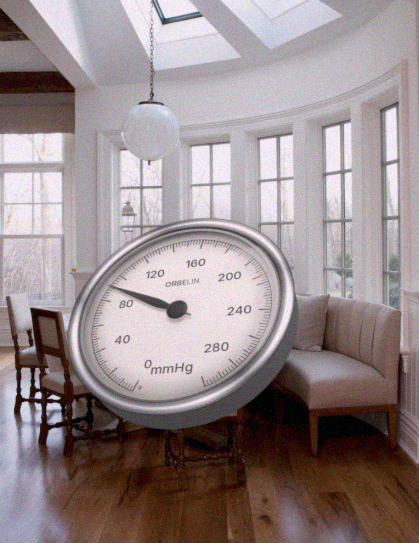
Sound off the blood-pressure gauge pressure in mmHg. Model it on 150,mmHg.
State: 90,mmHg
